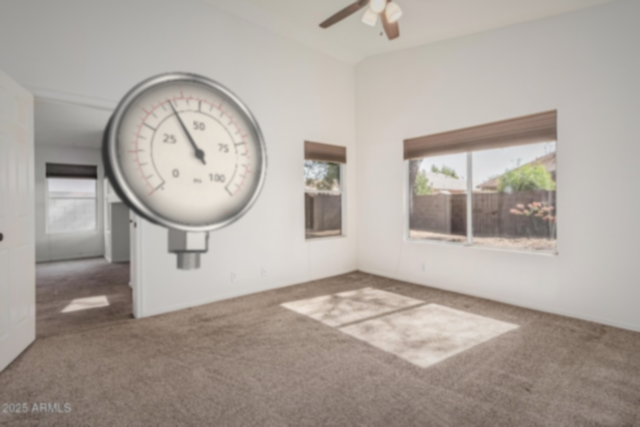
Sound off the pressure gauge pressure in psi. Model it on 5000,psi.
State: 37.5,psi
